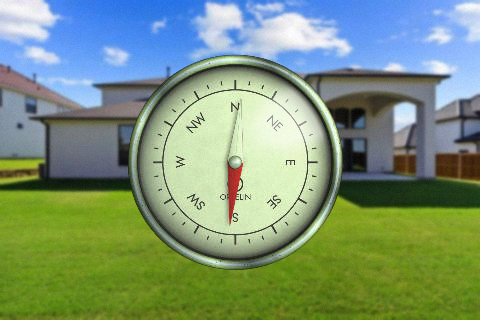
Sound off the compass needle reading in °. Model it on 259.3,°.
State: 185,°
